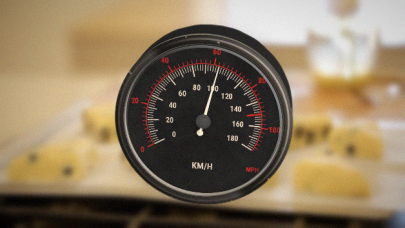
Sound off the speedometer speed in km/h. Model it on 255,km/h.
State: 100,km/h
